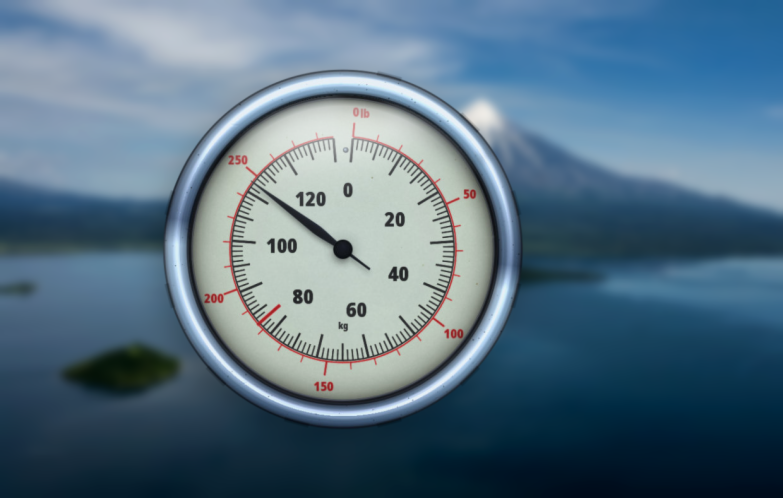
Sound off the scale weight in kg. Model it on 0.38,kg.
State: 112,kg
